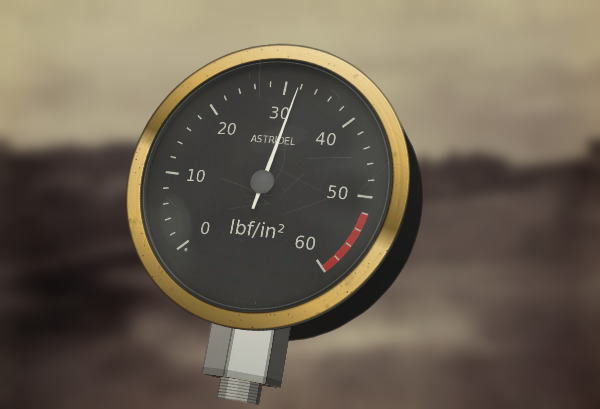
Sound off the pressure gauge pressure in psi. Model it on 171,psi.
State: 32,psi
